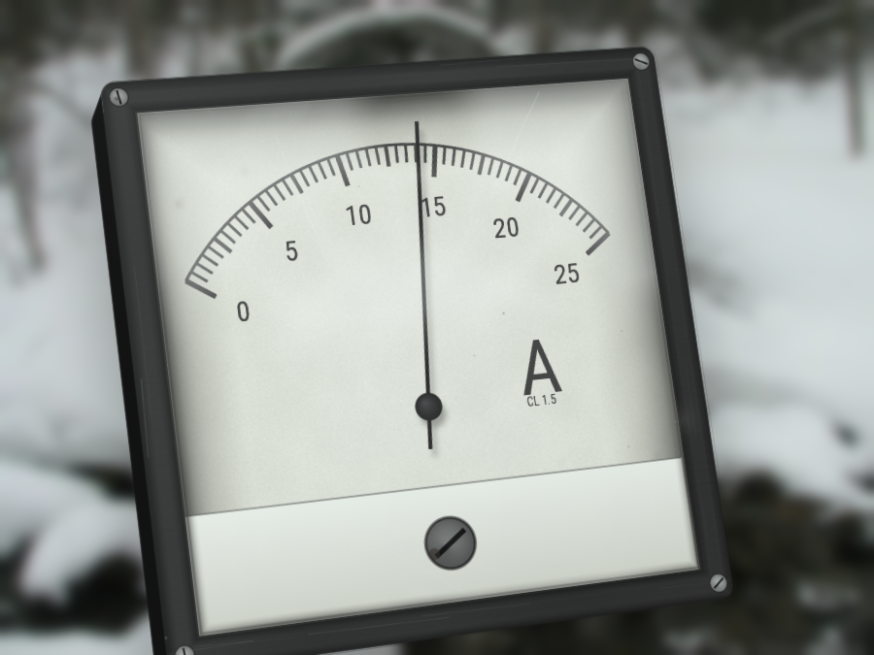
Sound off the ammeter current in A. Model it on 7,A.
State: 14,A
